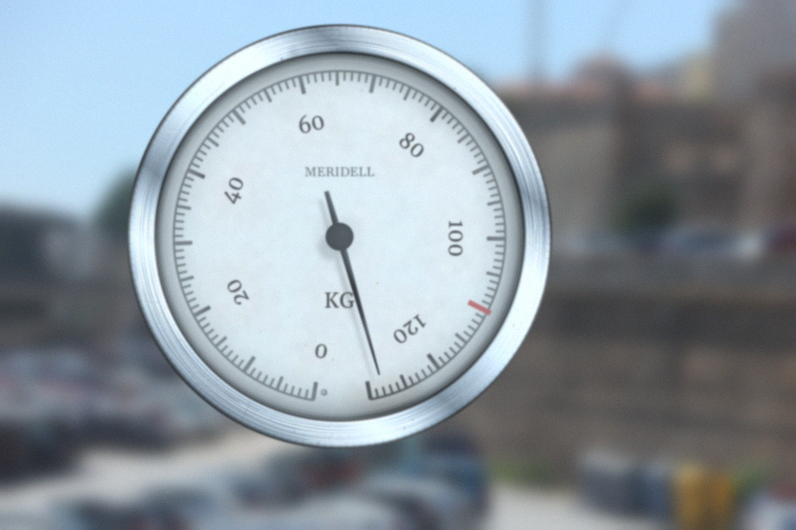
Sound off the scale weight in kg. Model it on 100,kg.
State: 128,kg
